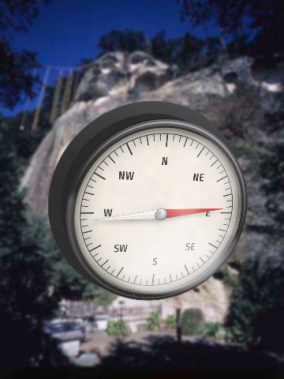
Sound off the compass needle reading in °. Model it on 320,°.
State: 85,°
